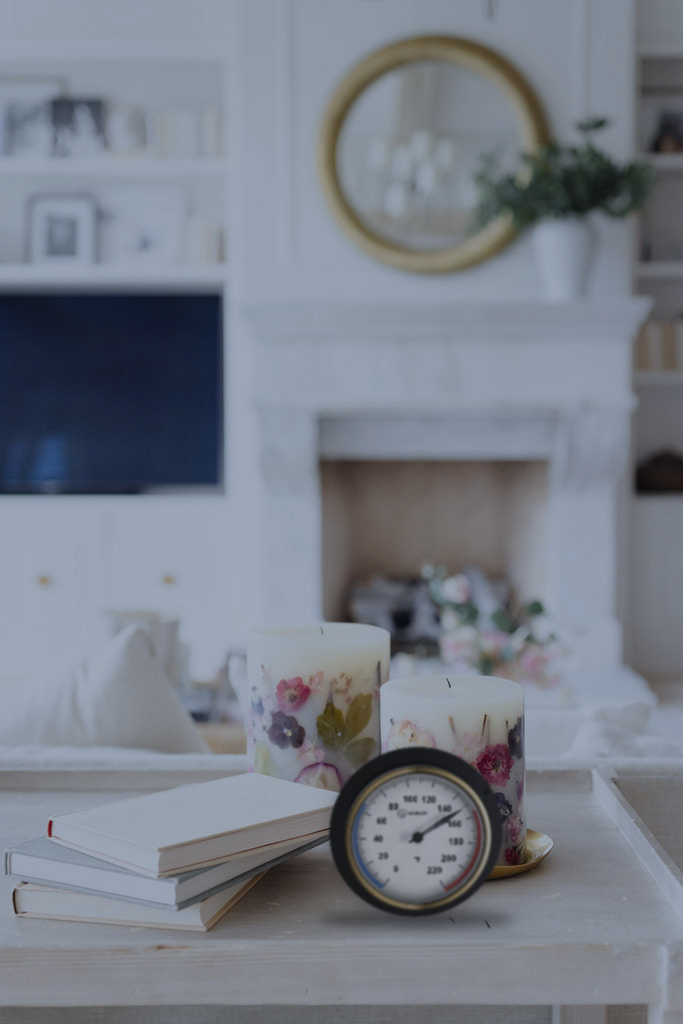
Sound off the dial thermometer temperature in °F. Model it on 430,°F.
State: 150,°F
